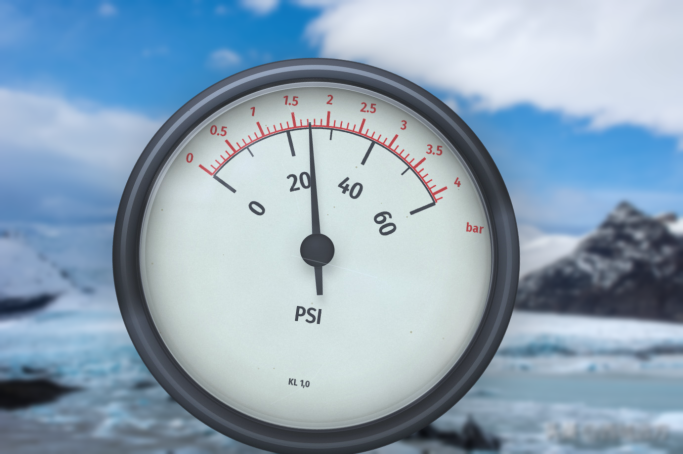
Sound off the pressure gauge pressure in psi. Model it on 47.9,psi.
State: 25,psi
